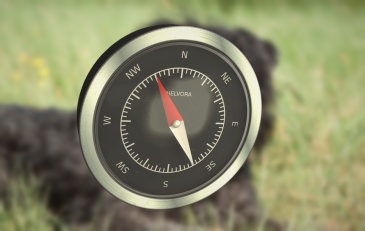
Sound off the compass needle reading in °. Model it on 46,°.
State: 330,°
